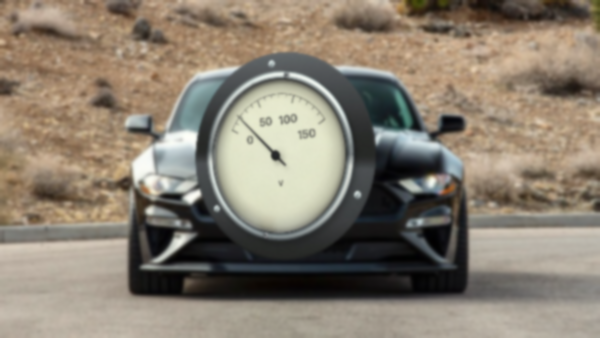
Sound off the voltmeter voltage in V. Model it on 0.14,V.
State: 20,V
